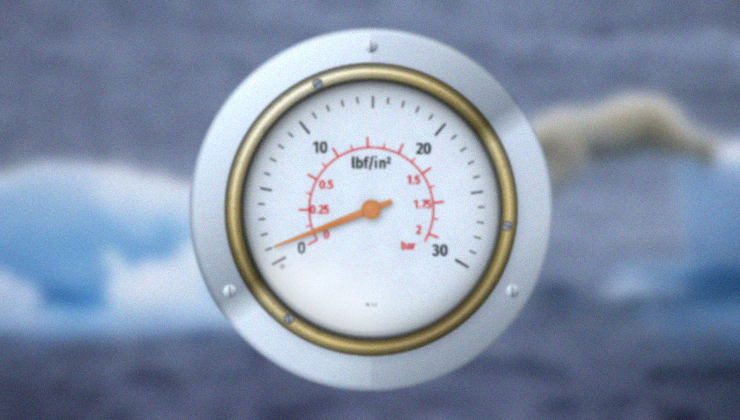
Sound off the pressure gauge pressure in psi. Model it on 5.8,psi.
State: 1,psi
